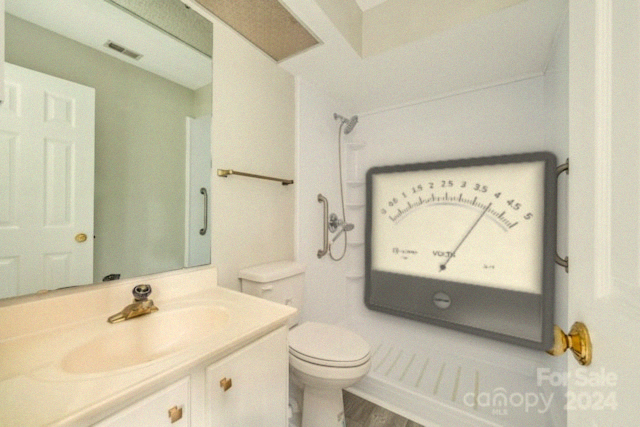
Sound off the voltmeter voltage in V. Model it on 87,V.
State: 4,V
